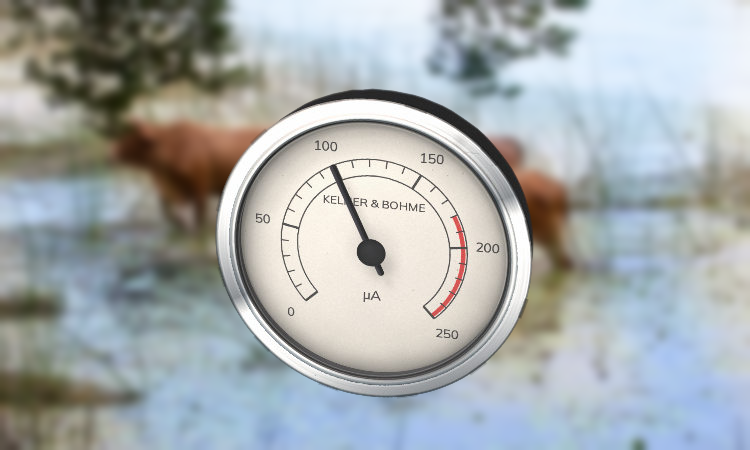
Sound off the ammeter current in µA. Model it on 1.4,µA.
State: 100,µA
